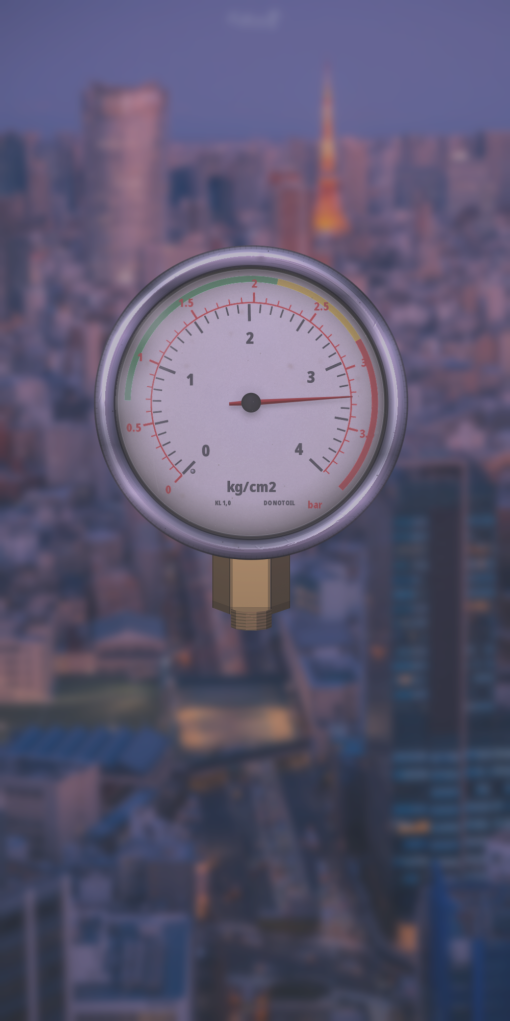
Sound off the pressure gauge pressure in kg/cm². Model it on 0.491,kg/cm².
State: 3.3,kg/cm²
